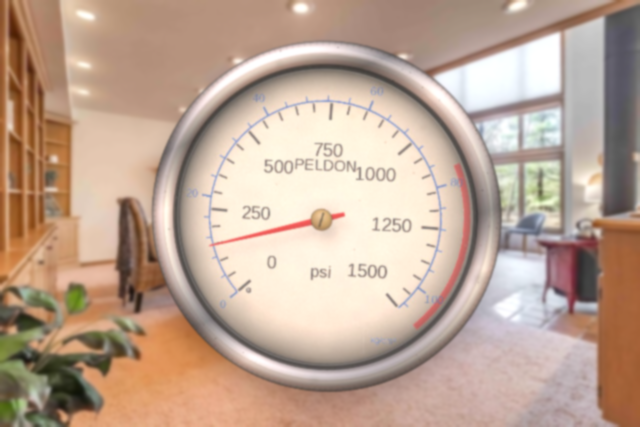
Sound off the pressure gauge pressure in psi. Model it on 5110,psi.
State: 150,psi
